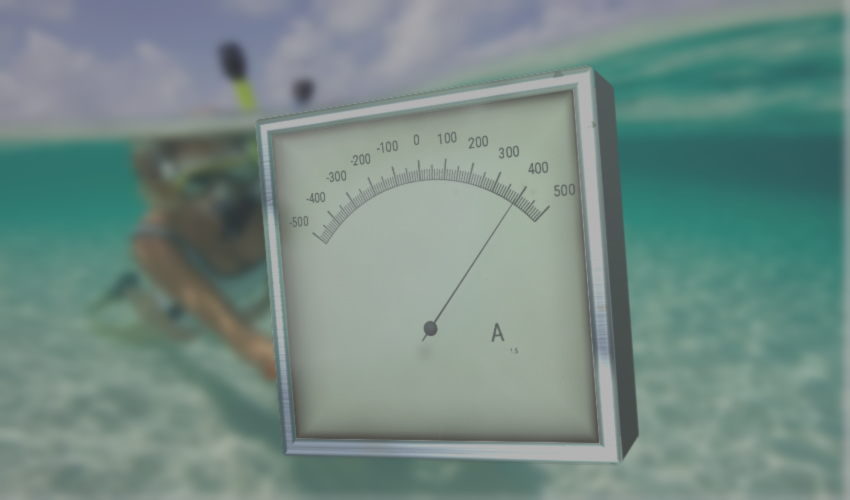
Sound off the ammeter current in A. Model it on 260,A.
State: 400,A
